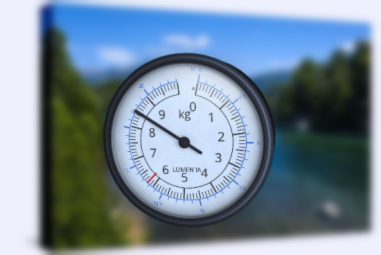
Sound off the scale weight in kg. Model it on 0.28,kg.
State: 8.5,kg
